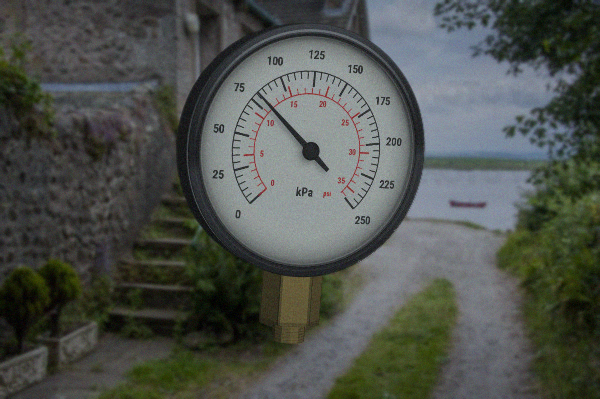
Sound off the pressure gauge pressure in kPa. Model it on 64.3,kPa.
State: 80,kPa
